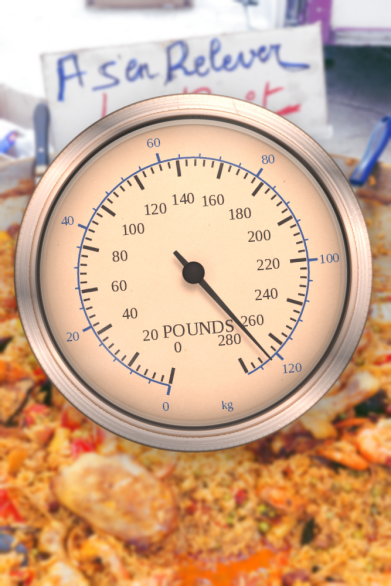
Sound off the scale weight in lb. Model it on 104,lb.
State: 268,lb
